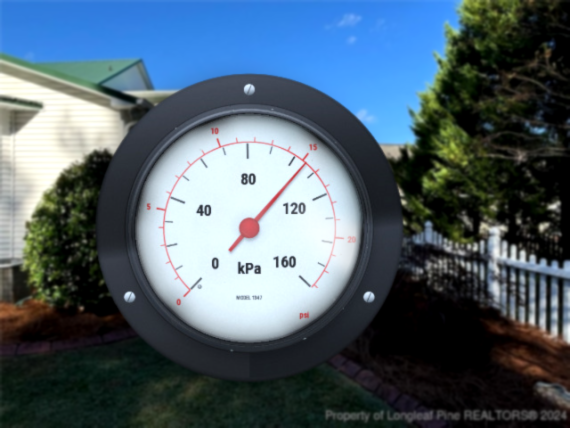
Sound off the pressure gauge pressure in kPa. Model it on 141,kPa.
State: 105,kPa
